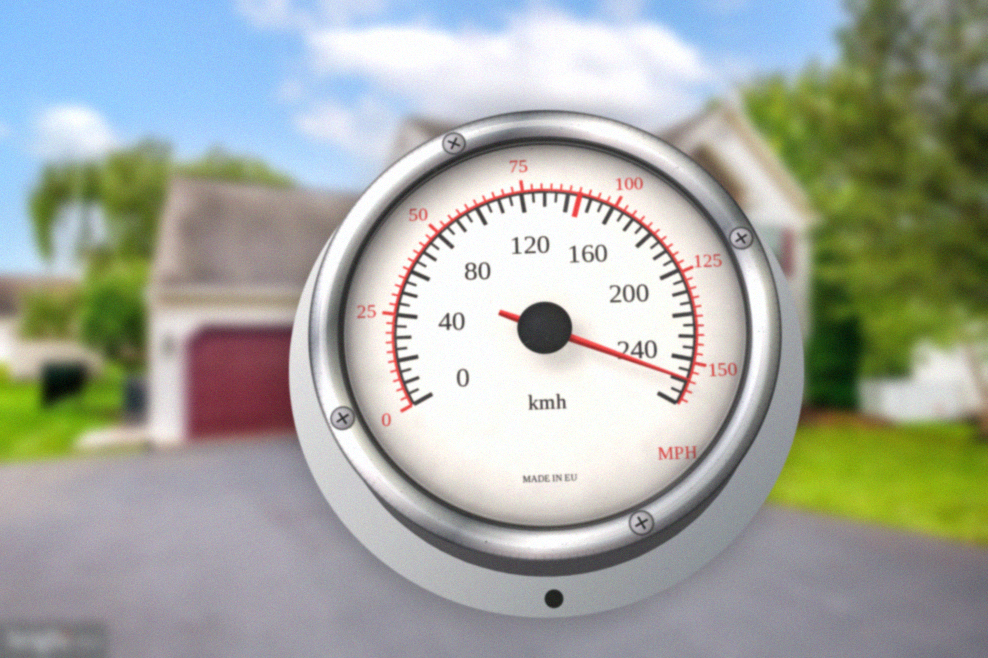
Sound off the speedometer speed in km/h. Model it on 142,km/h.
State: 250,km/h
